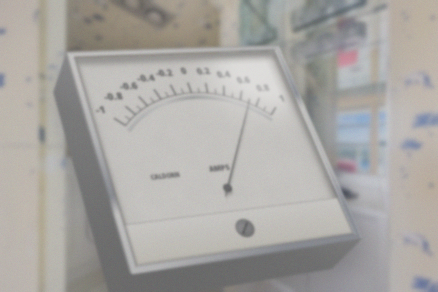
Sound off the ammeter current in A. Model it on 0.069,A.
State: 0.7,A
